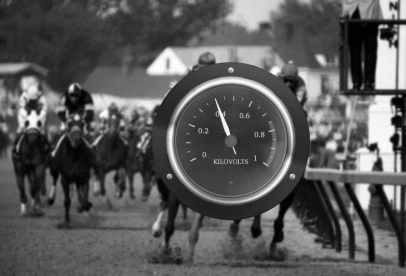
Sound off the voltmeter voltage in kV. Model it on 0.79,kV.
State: 0.4,kV
